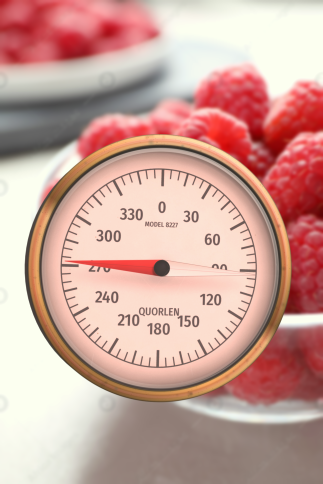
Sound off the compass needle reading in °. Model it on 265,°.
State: 272.5,°
